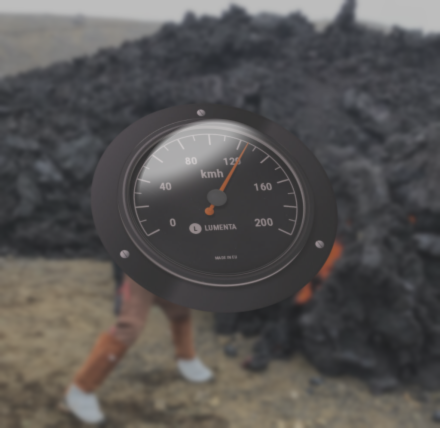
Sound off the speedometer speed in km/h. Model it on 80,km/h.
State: 125,km/h
